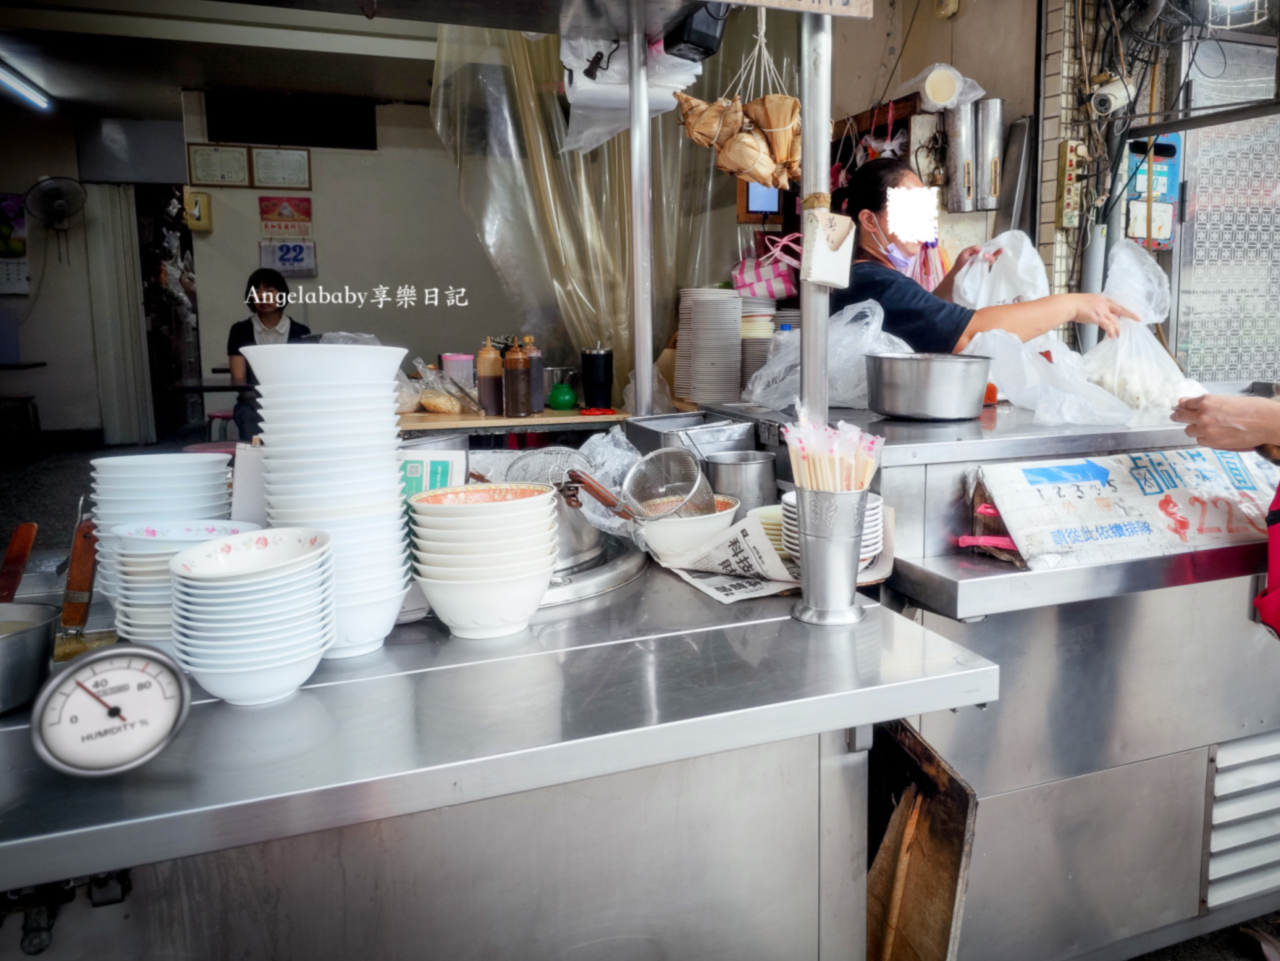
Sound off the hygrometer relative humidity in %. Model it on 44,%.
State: 30,%
